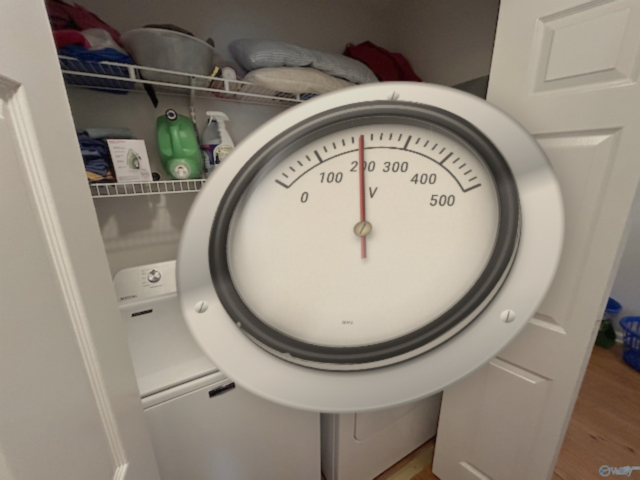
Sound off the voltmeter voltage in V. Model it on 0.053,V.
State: 200,V
